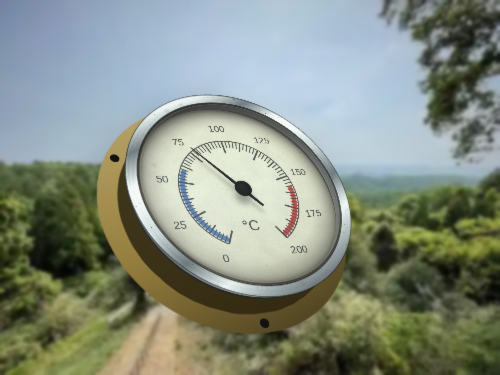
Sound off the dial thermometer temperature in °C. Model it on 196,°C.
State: 75,°C
